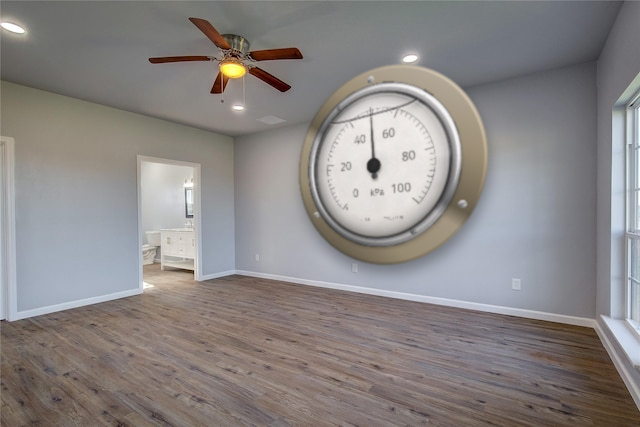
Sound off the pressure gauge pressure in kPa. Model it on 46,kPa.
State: 50,kPa
